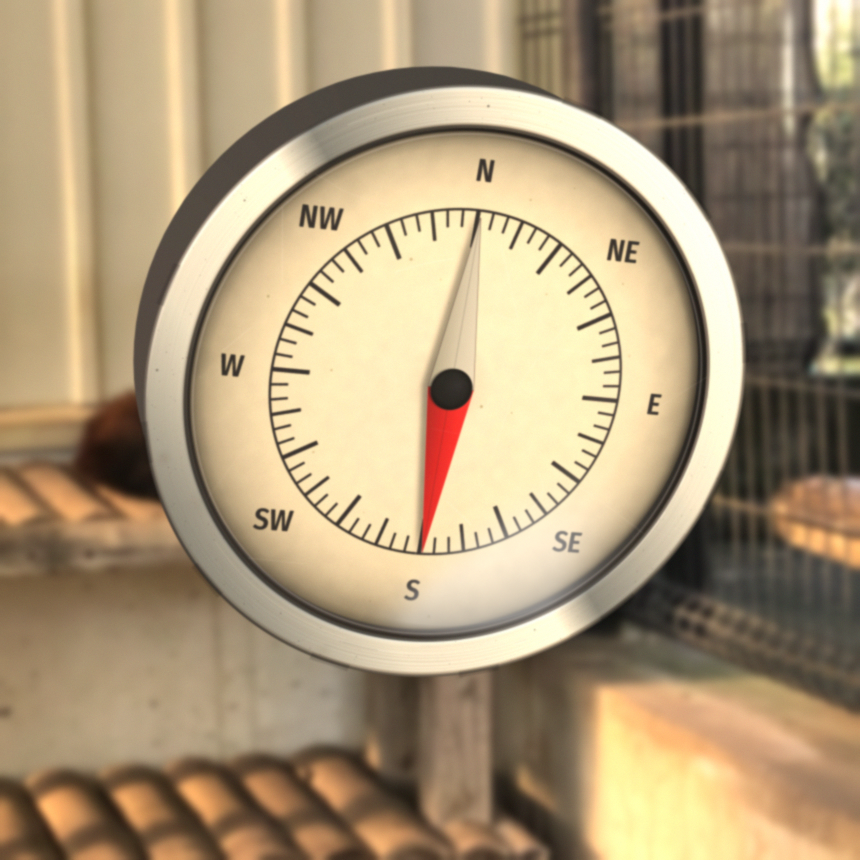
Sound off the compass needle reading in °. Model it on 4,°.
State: 180,°
